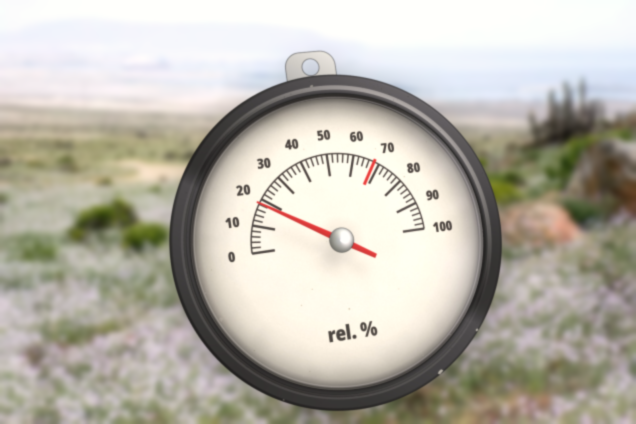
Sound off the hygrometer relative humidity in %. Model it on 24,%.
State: 18,%
